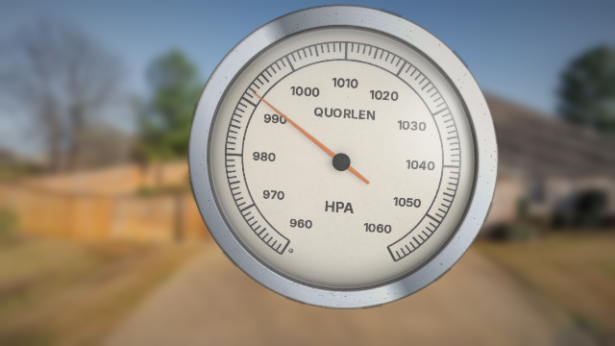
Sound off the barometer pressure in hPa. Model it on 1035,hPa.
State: 992,hPa
